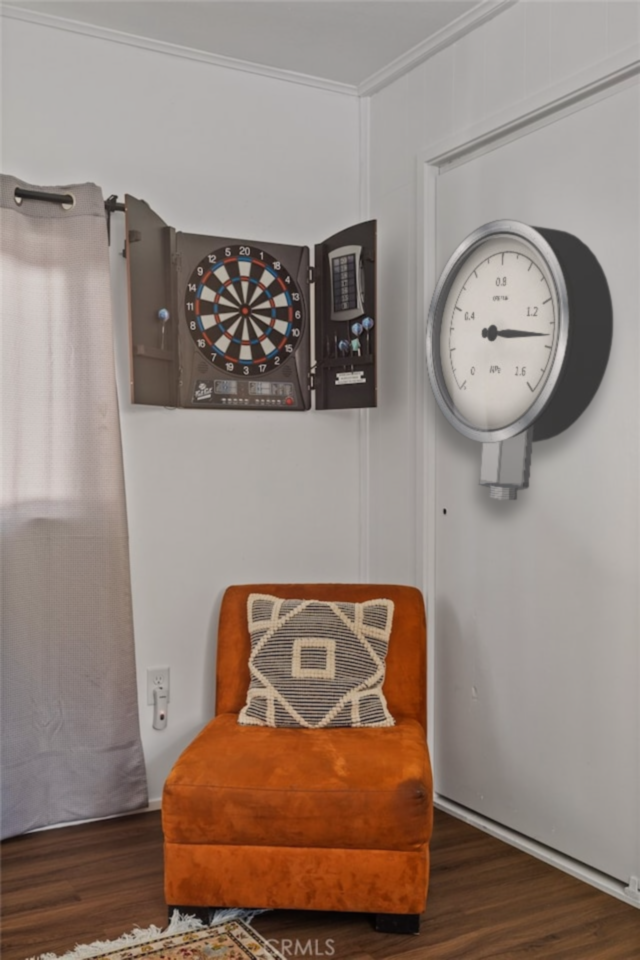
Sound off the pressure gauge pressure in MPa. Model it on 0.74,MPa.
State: 1.35,MPa
